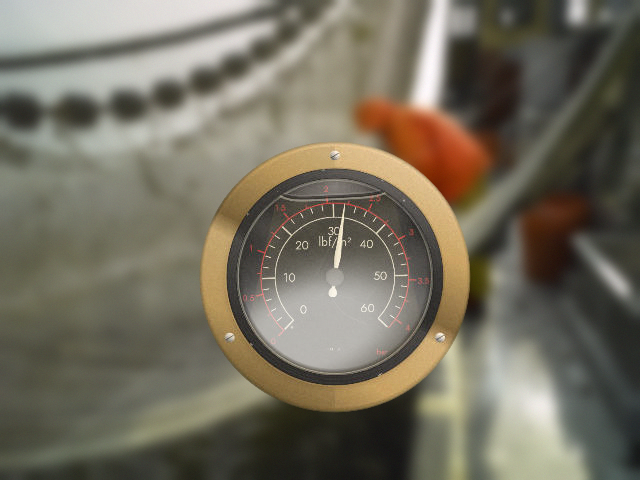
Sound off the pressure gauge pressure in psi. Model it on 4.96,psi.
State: 32,psi
